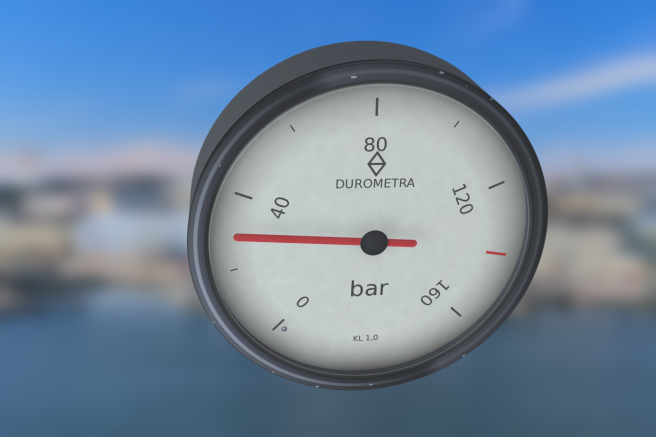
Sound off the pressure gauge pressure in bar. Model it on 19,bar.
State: 30,bar
